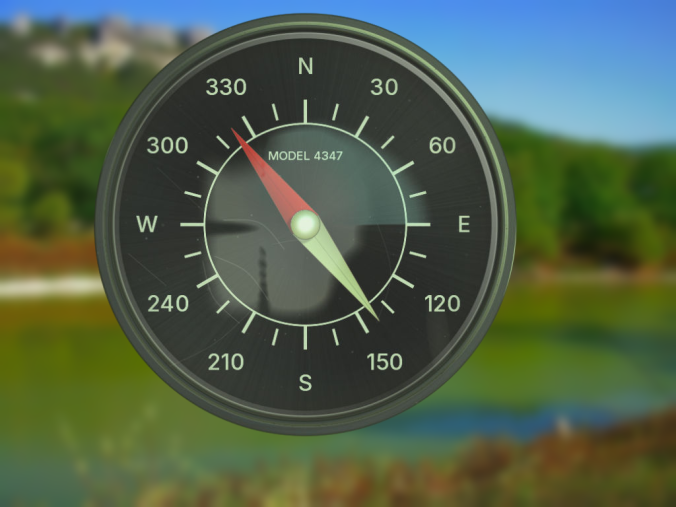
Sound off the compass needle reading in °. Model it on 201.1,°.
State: 322.5,°
